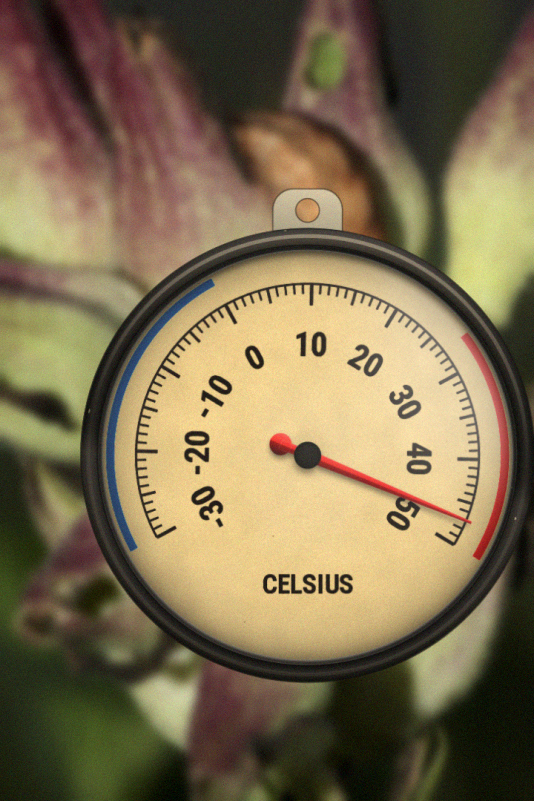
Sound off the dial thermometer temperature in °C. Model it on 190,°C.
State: 47,°C
